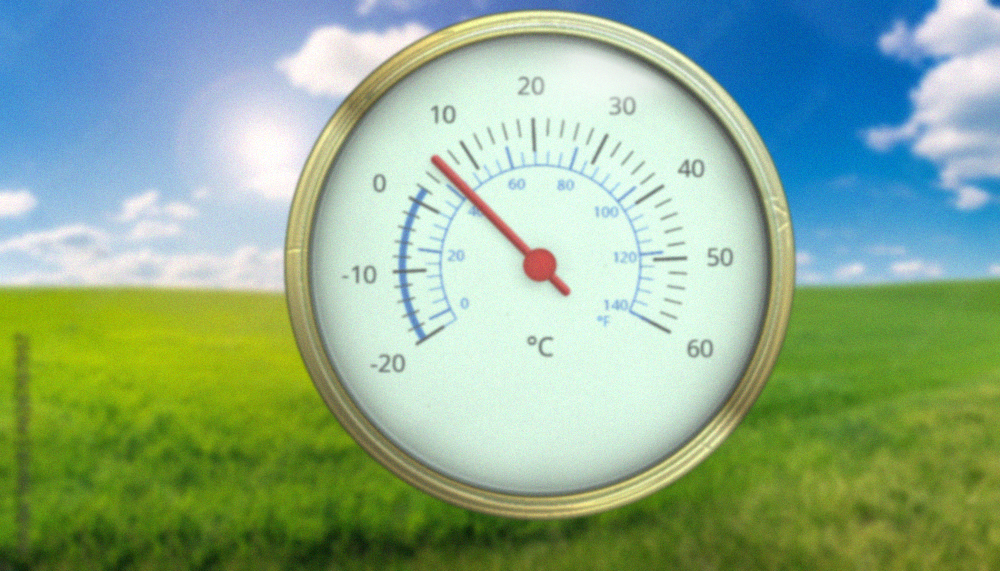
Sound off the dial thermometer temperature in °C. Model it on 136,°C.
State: 6,°C
